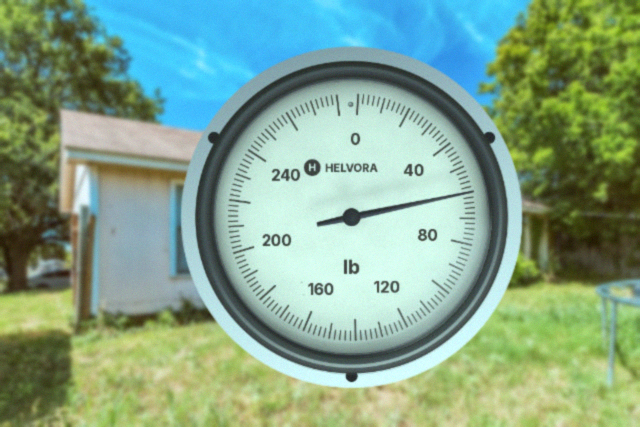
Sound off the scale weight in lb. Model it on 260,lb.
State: 60,lb
